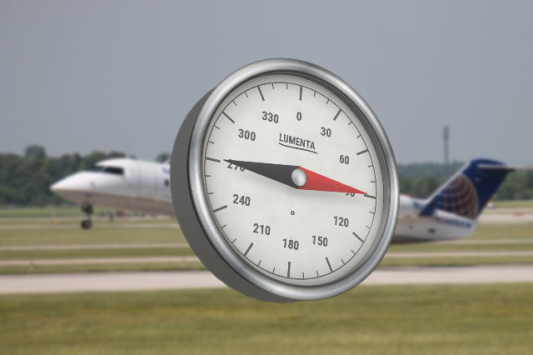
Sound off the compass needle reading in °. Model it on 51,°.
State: 90,°
